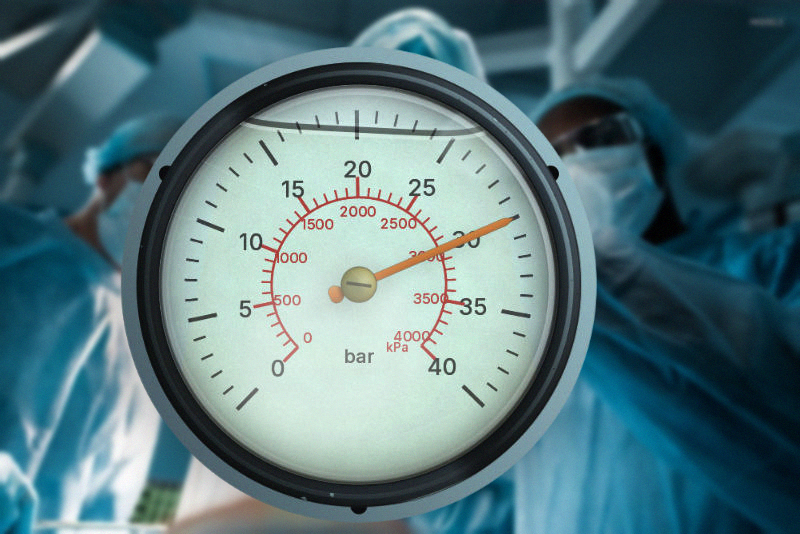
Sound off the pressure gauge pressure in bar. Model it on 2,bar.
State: 30,bar
